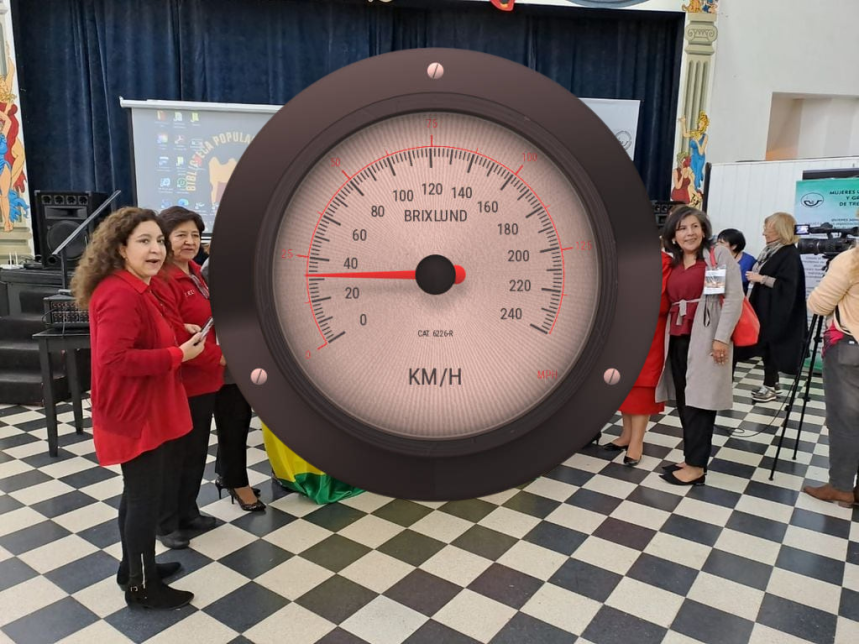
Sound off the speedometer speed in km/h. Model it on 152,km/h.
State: 32,km/h
